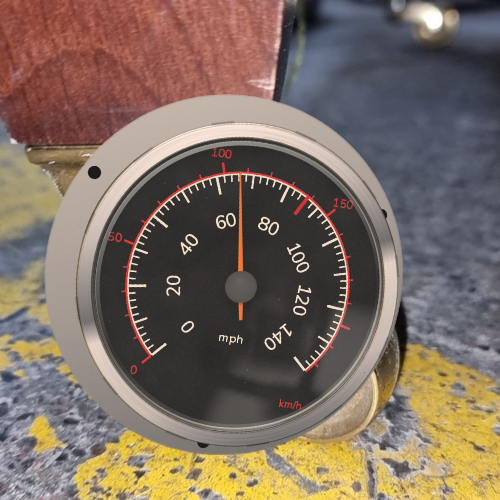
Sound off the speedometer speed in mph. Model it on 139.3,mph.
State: 66,mph
